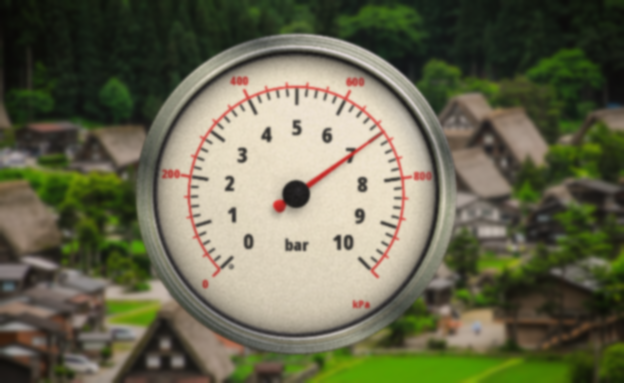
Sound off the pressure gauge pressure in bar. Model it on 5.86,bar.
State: 7,bar
